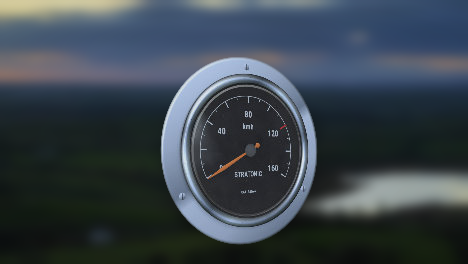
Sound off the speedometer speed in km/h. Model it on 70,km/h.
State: 0,km/h
